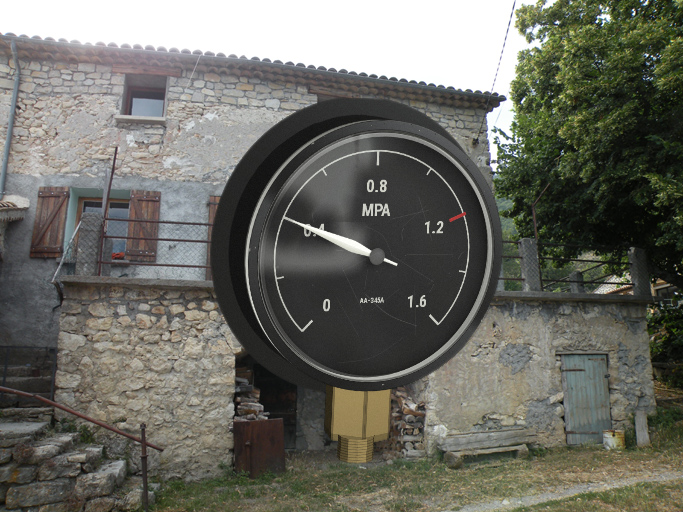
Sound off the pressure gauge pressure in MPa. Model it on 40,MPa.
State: 0.4,MPa
